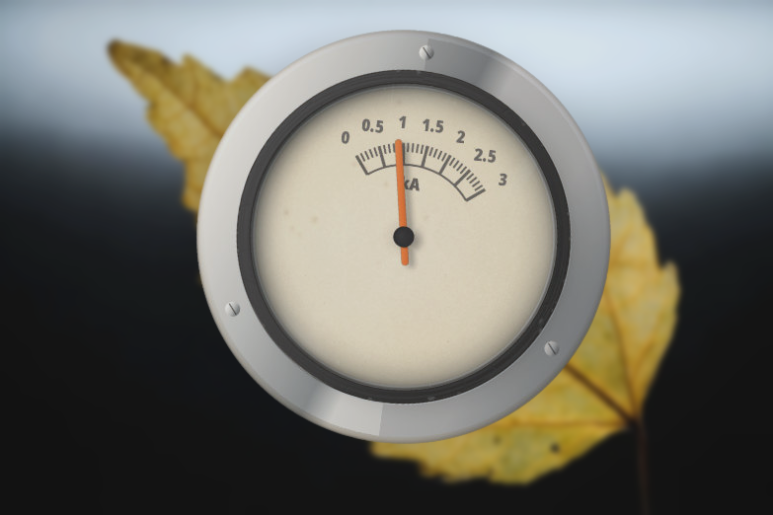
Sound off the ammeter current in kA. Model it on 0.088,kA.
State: 0.9,kA
